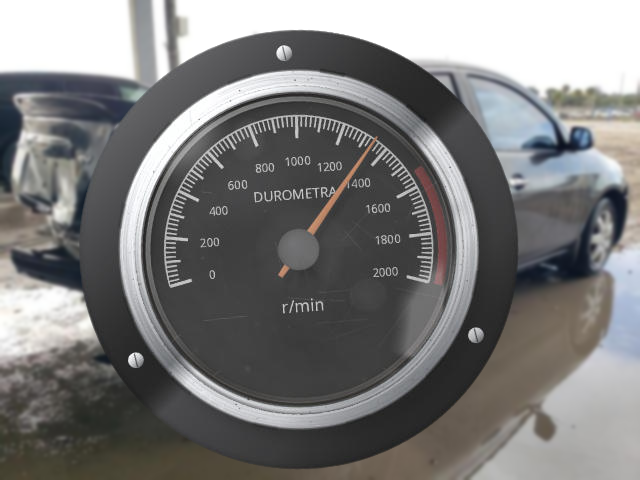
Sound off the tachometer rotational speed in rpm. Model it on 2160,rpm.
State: 1340,rpm
